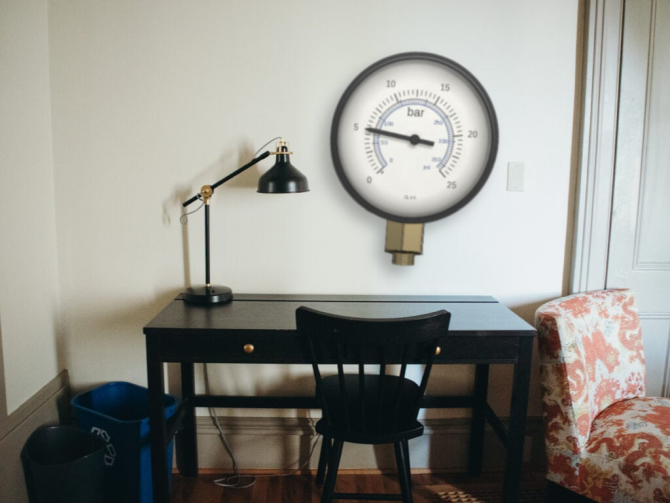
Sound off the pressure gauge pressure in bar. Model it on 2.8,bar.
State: 5,bar
